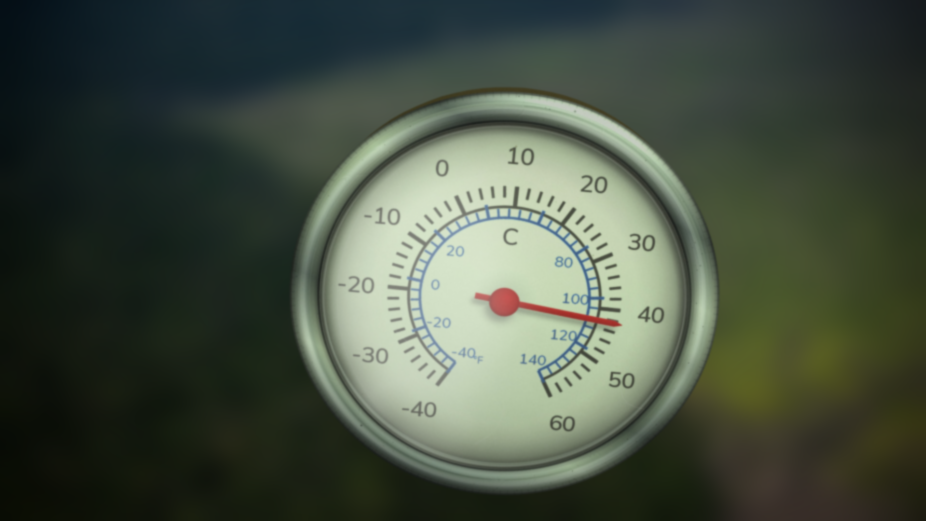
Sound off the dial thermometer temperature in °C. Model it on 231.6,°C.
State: 42,°C
